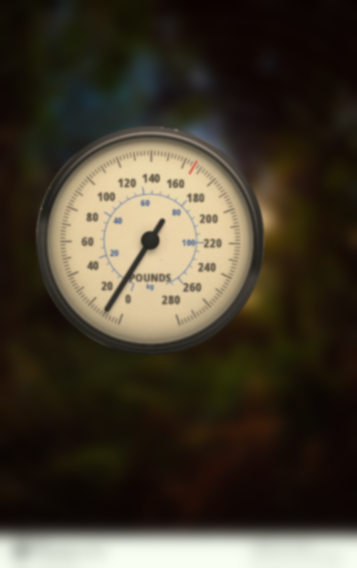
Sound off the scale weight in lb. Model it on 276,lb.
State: 10,lb
